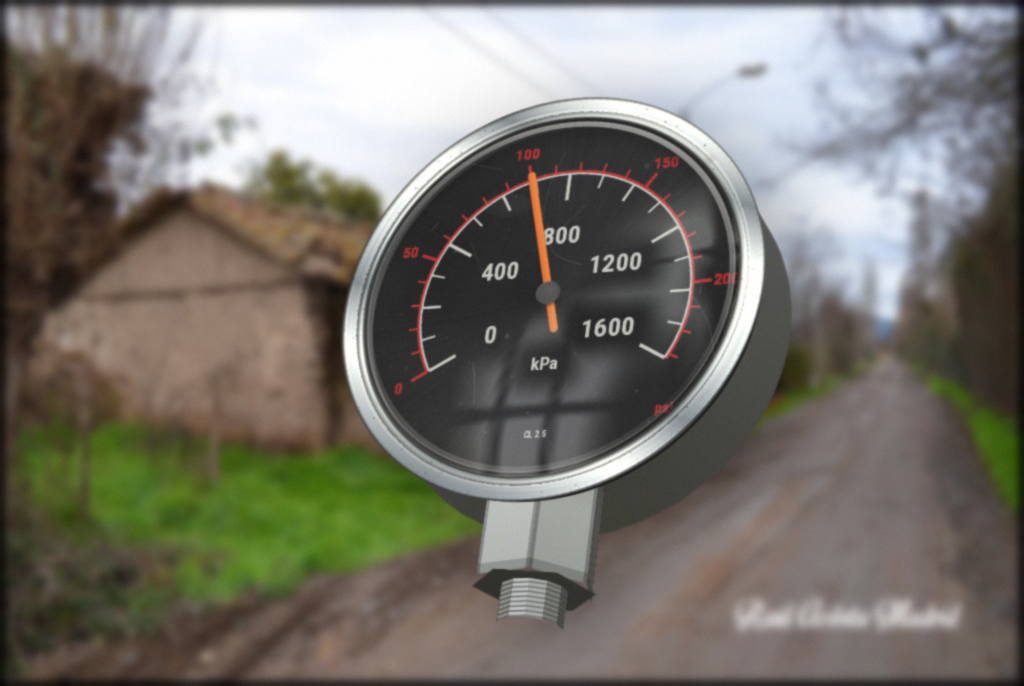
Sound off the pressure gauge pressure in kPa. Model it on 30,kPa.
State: 700,kPa
